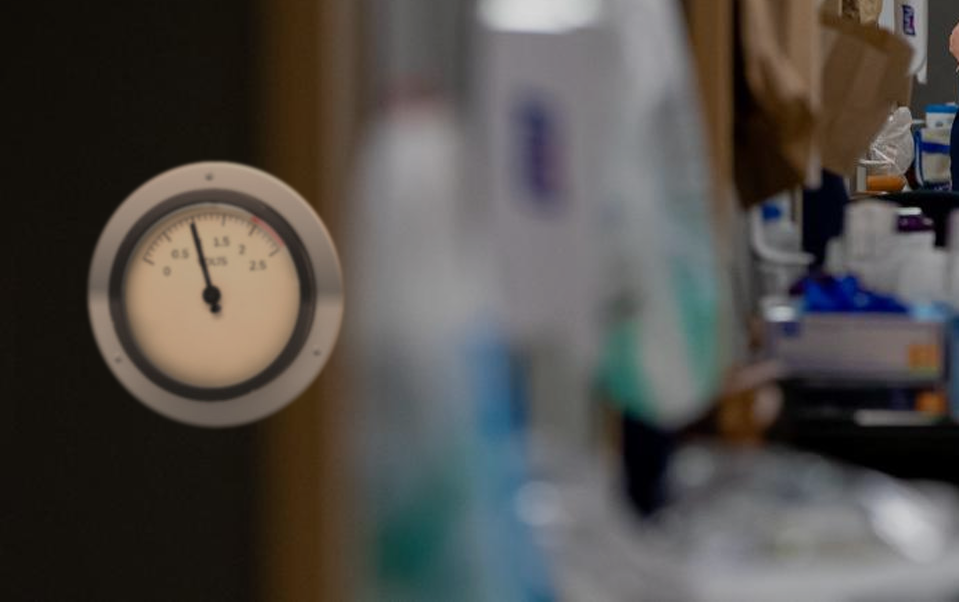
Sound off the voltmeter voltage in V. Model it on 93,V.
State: 1,V
